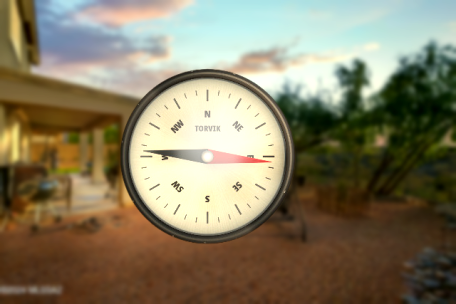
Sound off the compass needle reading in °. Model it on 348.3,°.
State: 95,°
